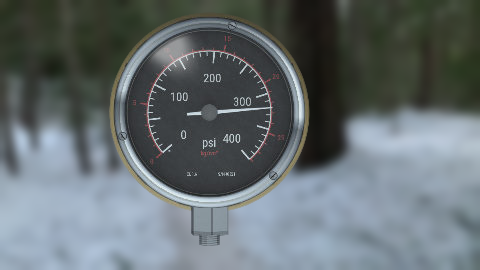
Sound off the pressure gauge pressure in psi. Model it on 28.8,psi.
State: 320,psi
